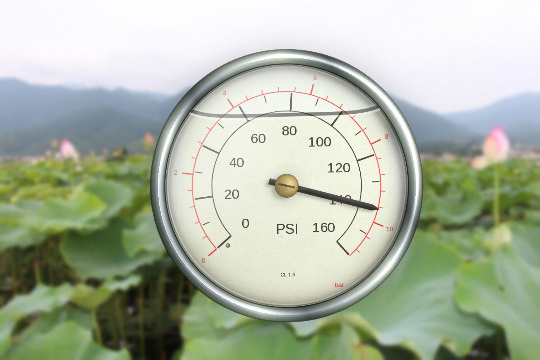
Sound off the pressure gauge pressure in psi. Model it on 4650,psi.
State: 140,psi
